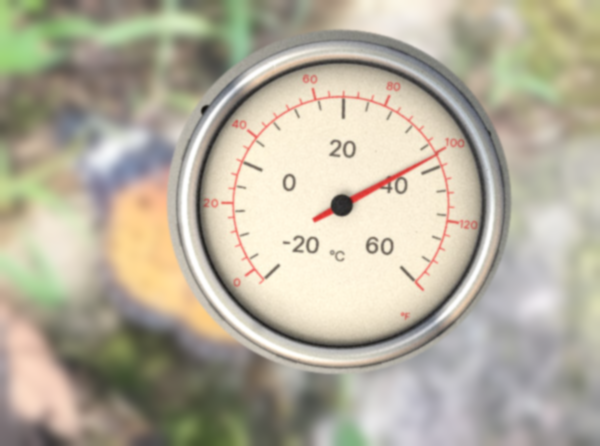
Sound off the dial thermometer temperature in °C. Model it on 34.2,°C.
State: 38,°C
